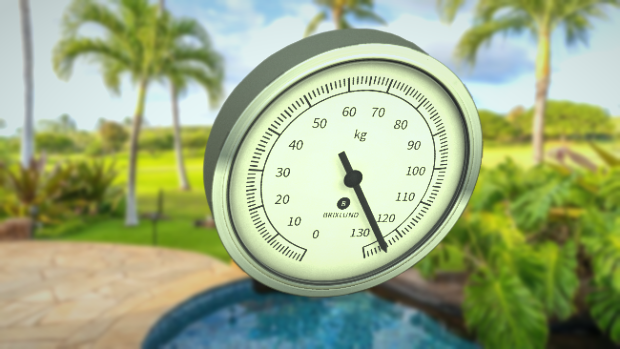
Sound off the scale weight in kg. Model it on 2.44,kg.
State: 125,kg
